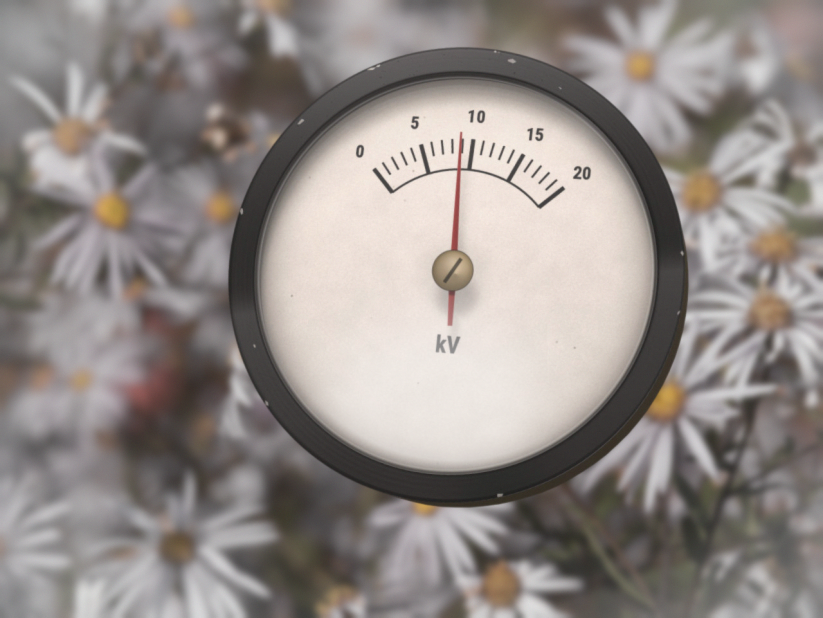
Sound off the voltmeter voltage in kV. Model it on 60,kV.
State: 9,kV
